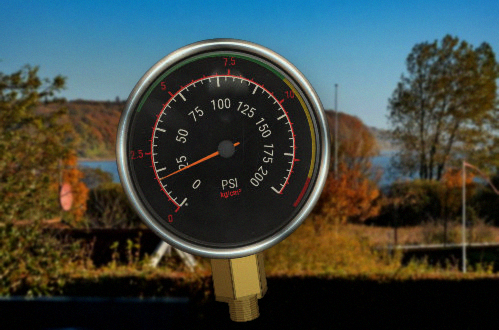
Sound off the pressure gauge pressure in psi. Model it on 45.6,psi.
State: 20,psi
